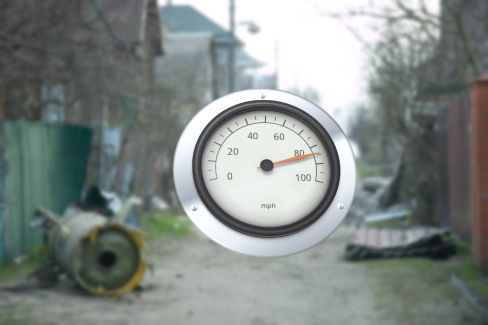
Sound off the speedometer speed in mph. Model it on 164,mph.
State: 85,mph
